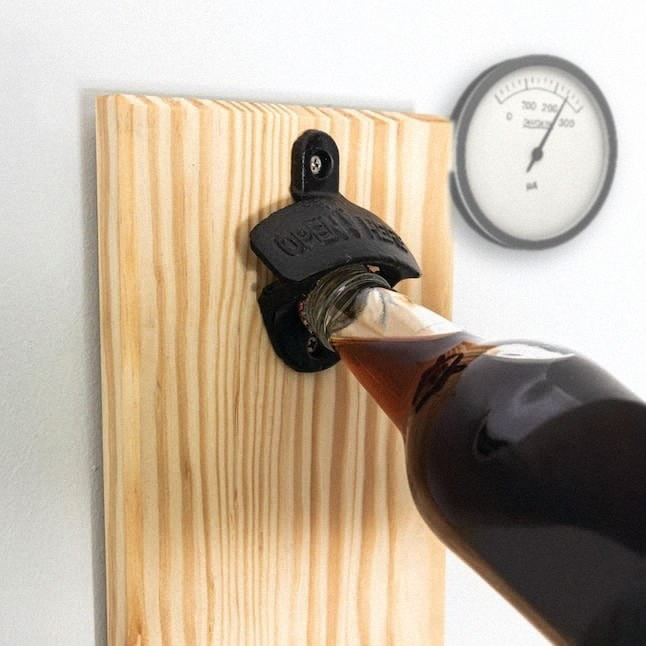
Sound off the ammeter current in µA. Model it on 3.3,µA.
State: 240,µA
